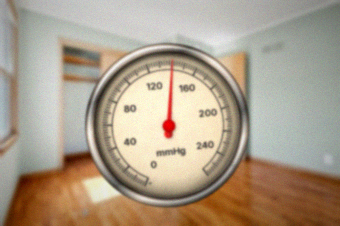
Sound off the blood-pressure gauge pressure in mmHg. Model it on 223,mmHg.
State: 140,mmHg
